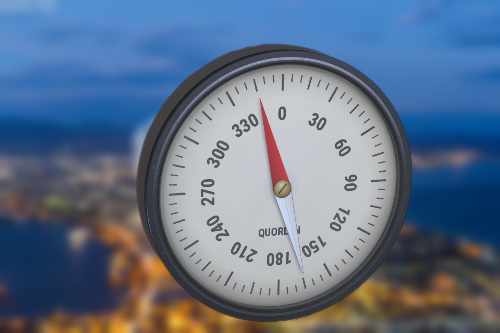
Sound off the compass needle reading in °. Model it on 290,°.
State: 345,°
